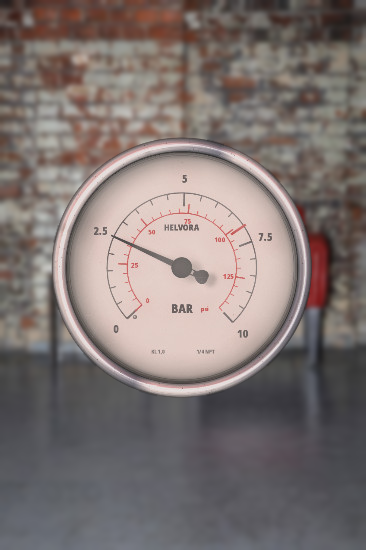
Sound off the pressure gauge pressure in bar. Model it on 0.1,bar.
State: 2.5,bar
